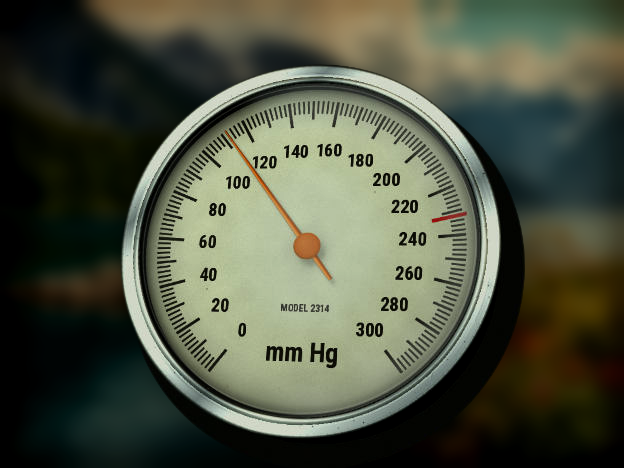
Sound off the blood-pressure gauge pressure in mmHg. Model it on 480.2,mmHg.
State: 112,mmHg
